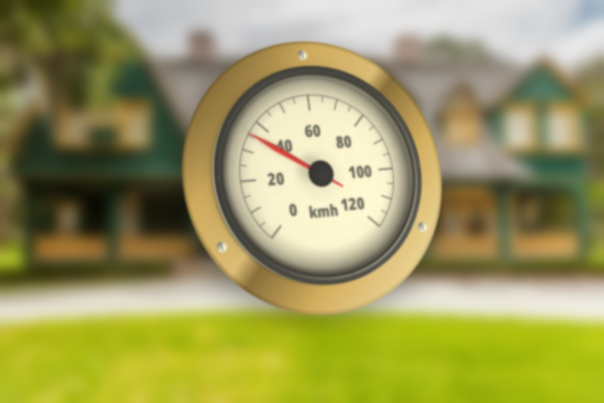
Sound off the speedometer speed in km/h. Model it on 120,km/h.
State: 35,km/h
